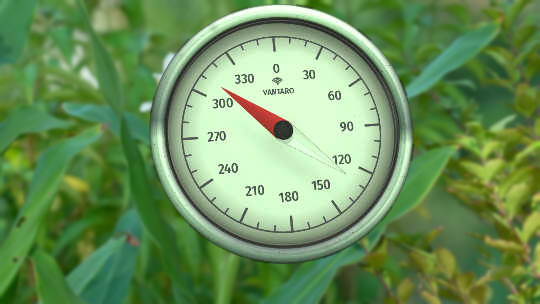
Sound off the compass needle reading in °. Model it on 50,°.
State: 310,°
